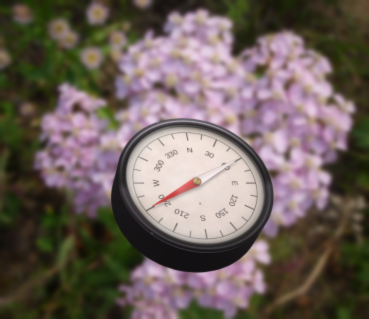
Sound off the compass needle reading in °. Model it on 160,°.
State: 240,°
